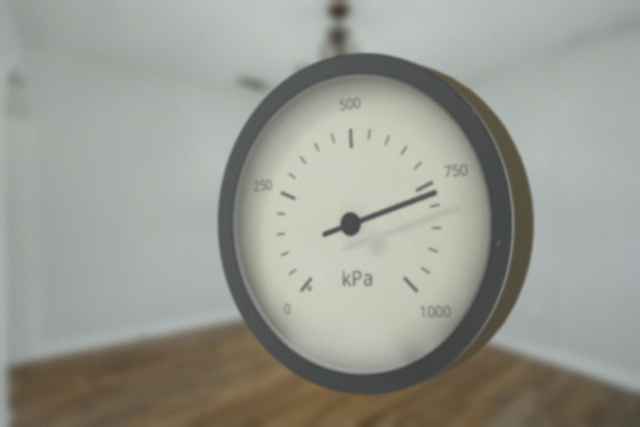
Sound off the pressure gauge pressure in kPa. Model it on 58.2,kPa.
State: 775,kPa
